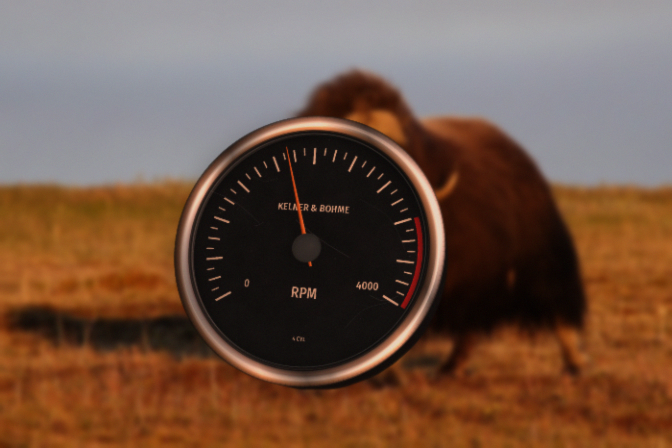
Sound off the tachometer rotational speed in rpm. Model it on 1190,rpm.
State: 1750,rpm
